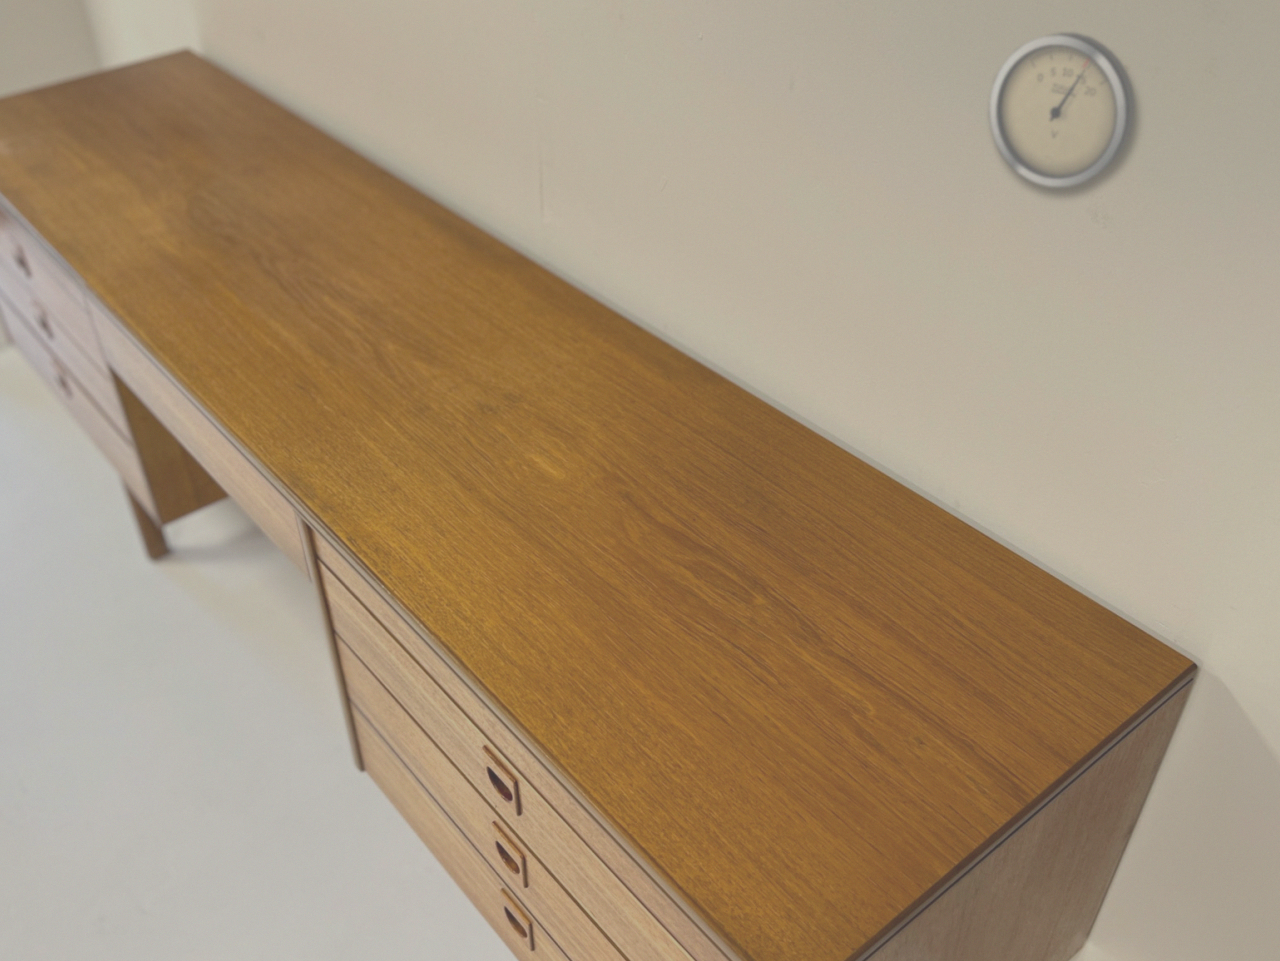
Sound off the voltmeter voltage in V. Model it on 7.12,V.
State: 15,V
